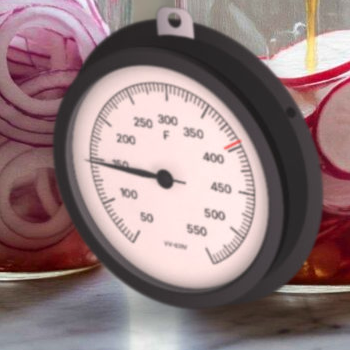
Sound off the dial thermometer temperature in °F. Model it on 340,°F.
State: 150,°F
